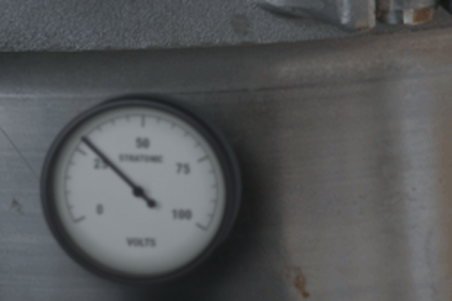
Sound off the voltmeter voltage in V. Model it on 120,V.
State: 30,V
